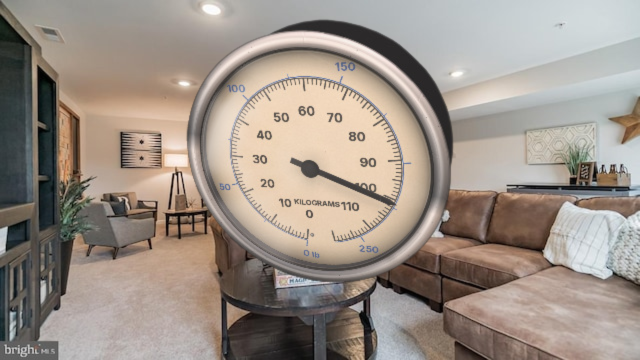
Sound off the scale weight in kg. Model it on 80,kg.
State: 100,kg
